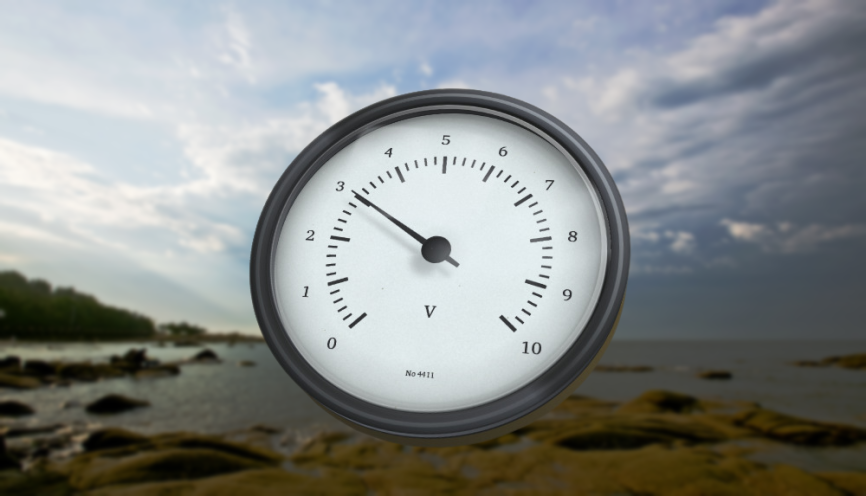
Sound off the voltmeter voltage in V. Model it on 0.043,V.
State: 3,V
